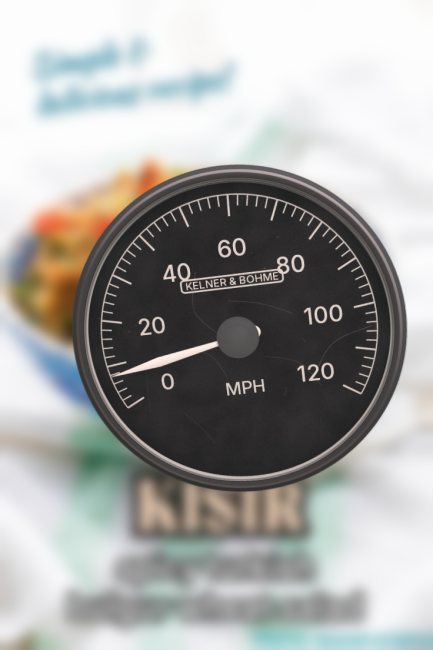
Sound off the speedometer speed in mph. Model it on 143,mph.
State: 8,mph
